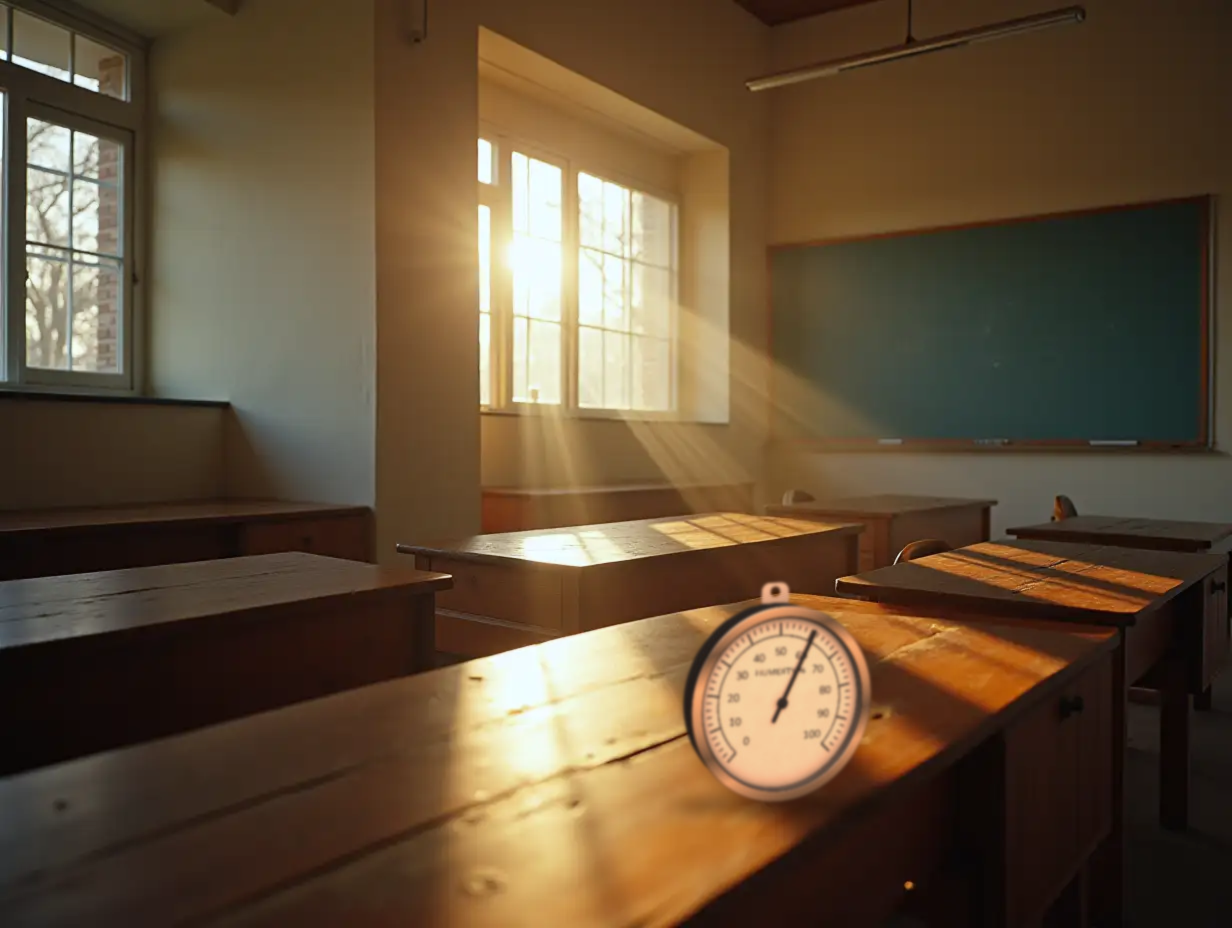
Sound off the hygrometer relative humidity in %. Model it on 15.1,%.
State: 60,%
